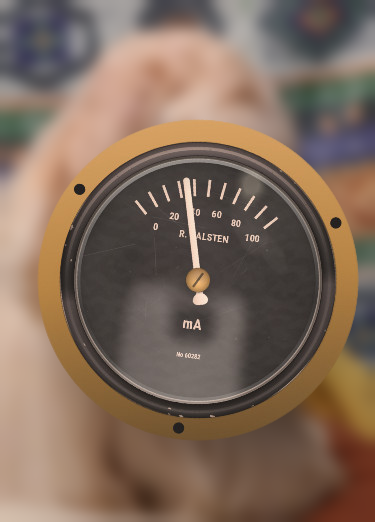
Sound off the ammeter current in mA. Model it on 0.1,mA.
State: 35,mA
